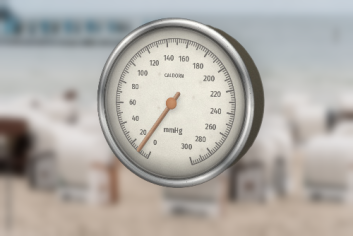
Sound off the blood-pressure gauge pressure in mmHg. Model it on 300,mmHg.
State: 10,mmHg
